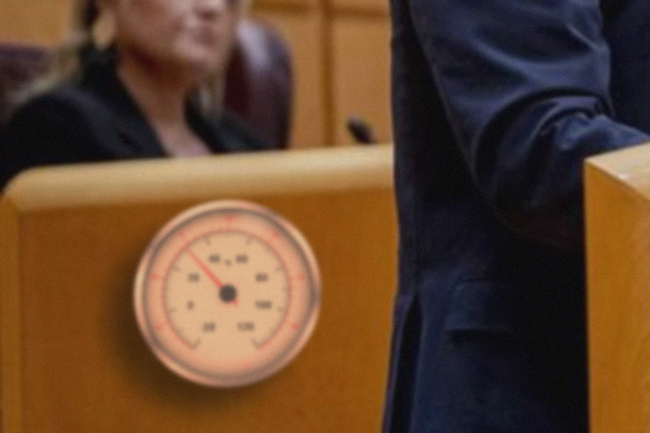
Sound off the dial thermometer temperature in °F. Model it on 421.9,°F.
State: 30,°F
